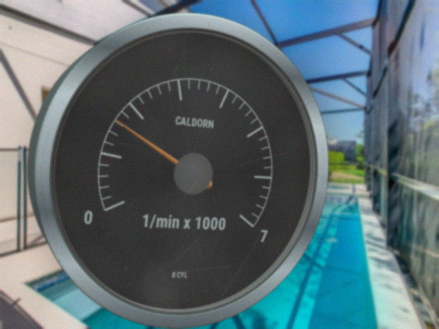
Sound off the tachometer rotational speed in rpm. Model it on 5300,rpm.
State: 1600,rpm
